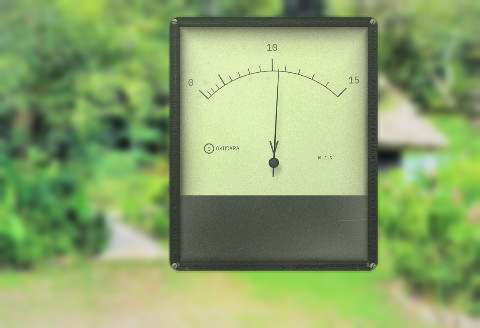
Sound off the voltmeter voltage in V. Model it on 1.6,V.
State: 10.5,V
